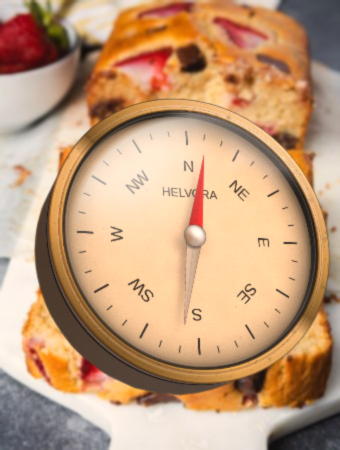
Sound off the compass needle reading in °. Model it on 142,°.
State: 10,°
